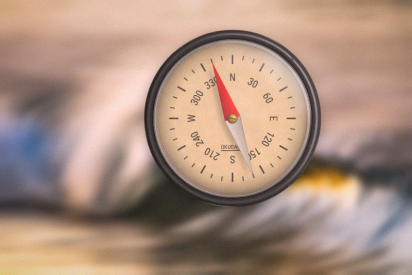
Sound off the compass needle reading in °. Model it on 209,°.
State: 340,°
